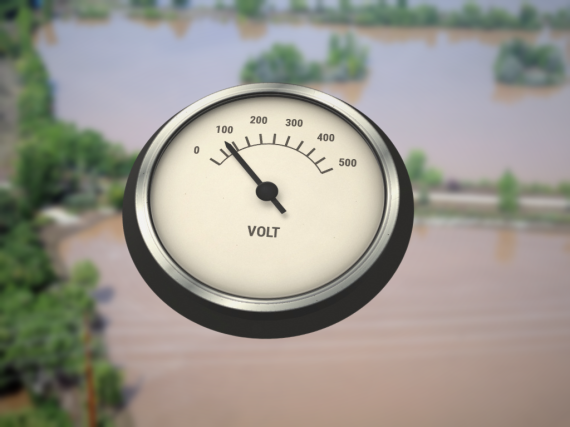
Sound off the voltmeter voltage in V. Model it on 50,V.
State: 75,V
